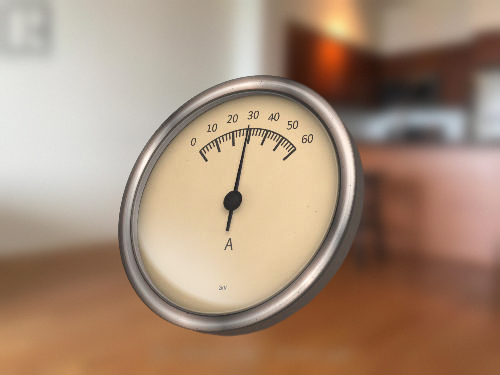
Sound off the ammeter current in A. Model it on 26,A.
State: 30,A
